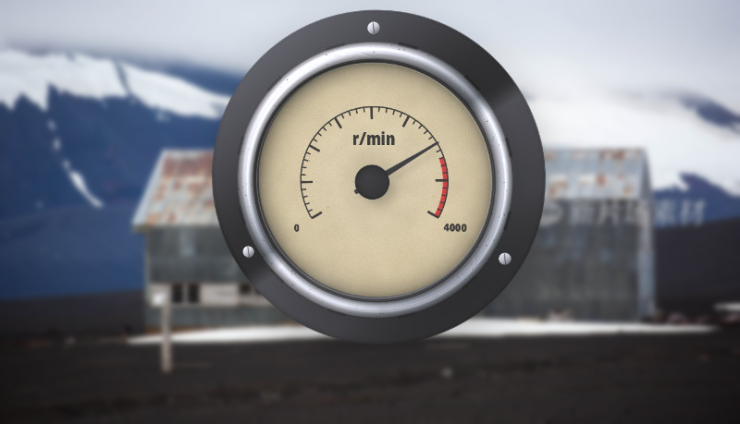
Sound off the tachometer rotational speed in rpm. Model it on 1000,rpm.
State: 3000,rpm
